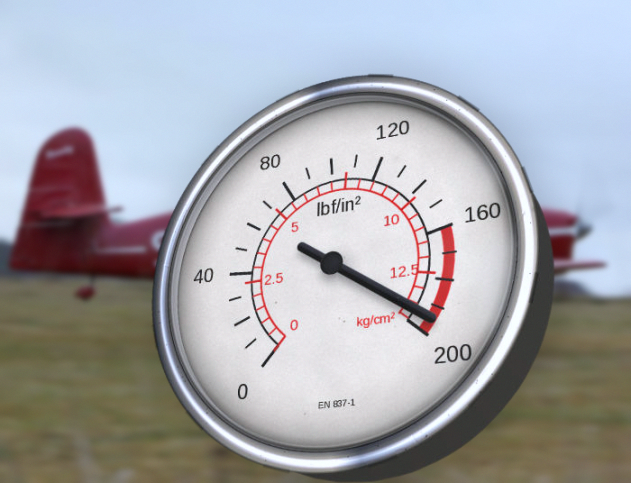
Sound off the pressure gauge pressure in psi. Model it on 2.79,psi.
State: 195,psi
